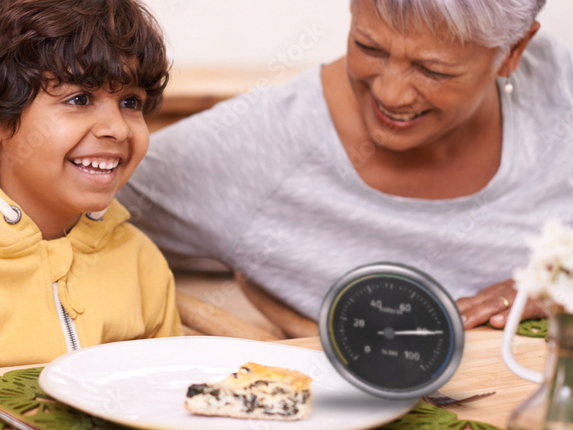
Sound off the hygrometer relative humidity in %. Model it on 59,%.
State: 80,%
